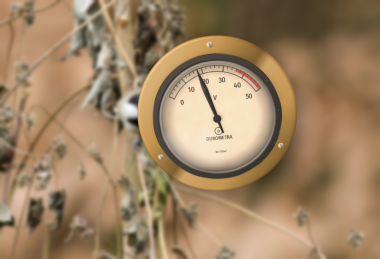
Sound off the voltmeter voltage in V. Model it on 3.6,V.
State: 18,V
